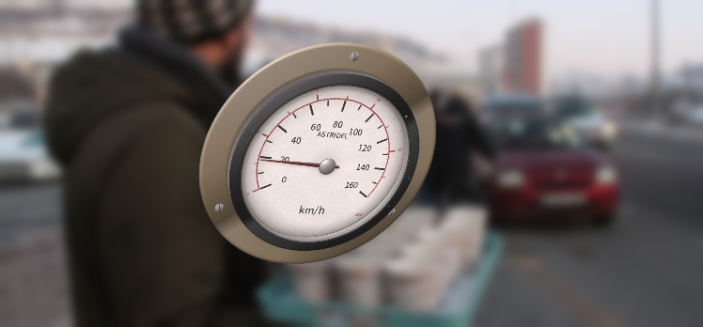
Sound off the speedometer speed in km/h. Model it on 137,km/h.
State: 20,km/h
